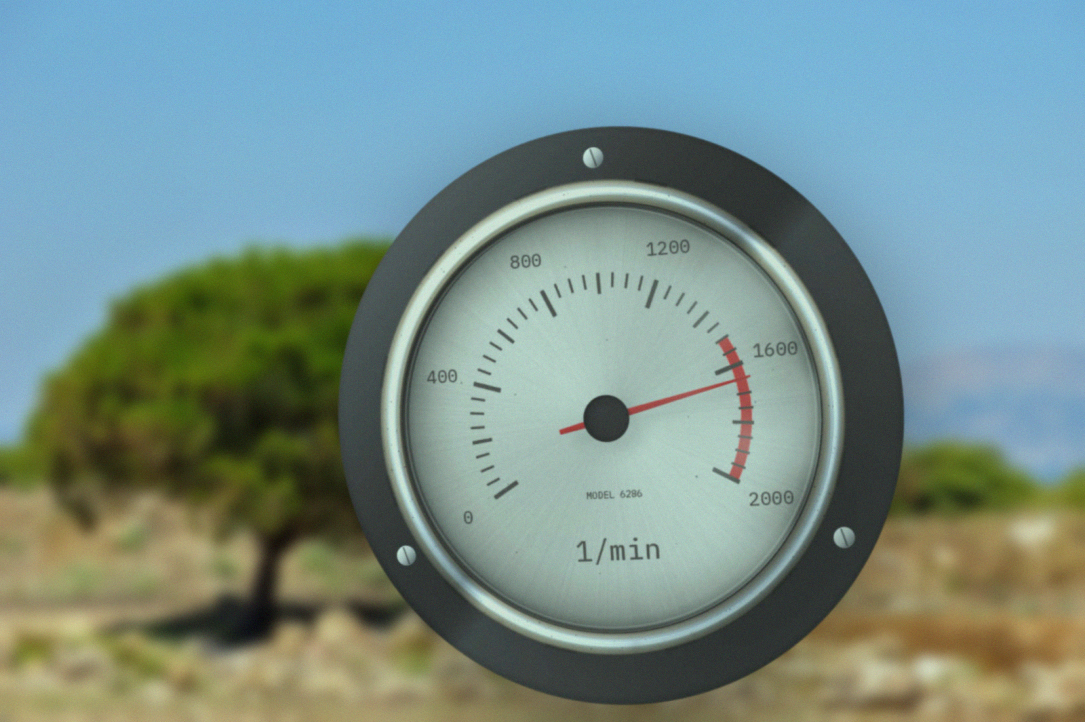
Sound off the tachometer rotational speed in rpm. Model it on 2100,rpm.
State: 1650,rpm
